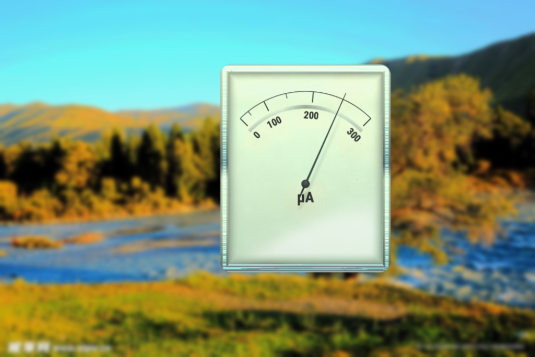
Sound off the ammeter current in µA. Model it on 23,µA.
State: 250,µA
